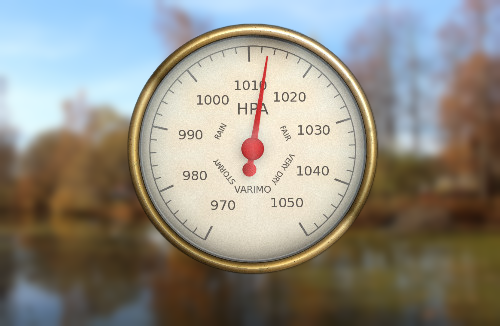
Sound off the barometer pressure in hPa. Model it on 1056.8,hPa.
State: 1013,hPa
